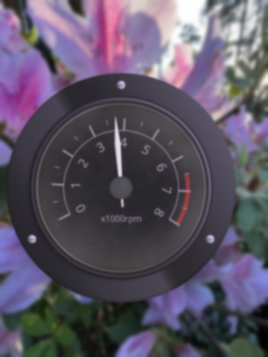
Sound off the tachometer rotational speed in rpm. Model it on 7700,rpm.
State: 3750,rpm
